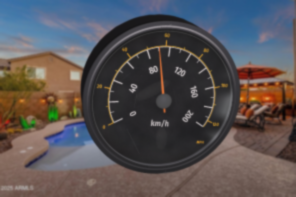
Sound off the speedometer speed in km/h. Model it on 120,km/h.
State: 90,km/h
